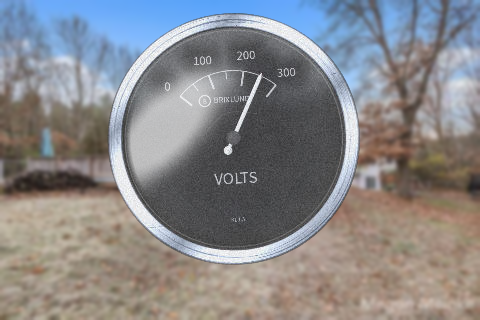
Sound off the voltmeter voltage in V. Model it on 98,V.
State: 250,V
